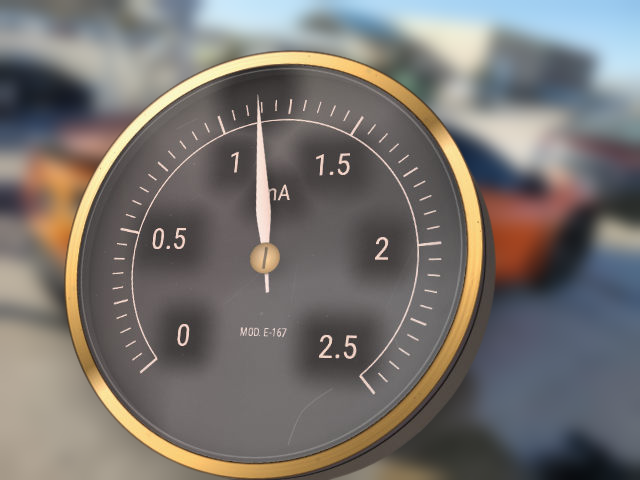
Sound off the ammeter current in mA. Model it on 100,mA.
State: 1.15,mA
